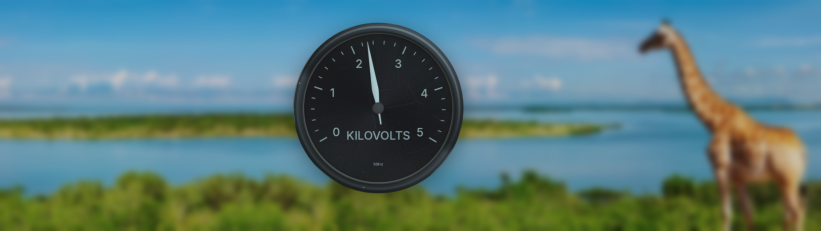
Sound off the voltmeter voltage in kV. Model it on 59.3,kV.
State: 2.3,kV
